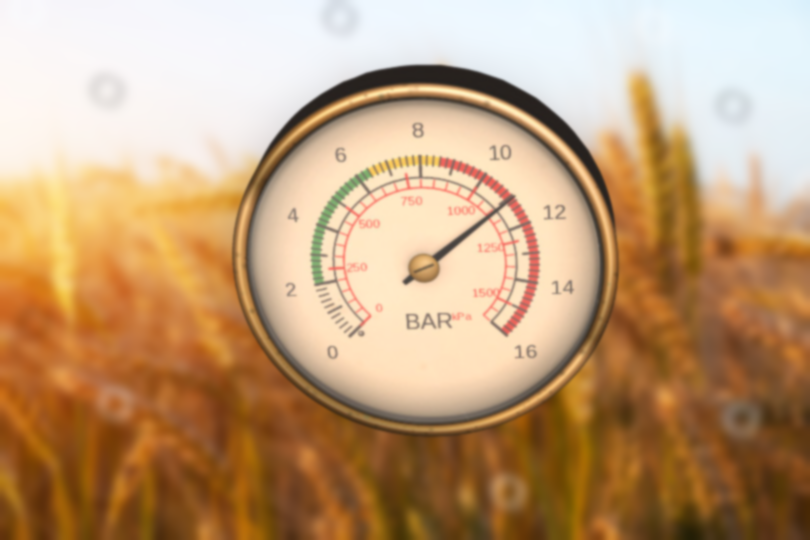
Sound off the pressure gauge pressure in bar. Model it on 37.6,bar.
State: 11,bar
